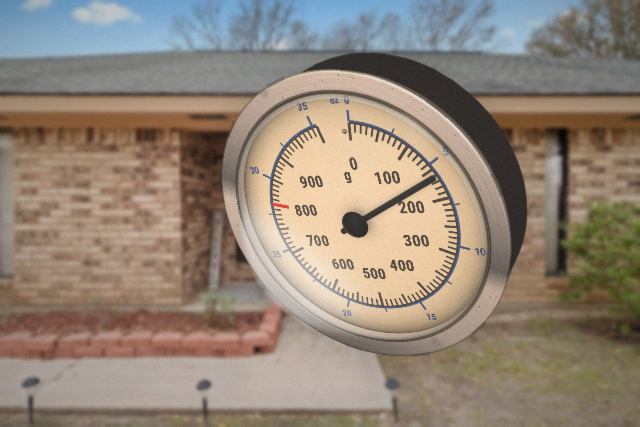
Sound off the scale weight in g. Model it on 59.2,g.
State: 160,g
